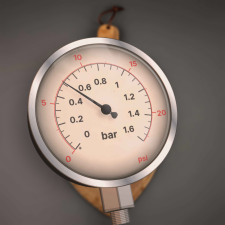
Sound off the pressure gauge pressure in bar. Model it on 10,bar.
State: 0.5,bar
